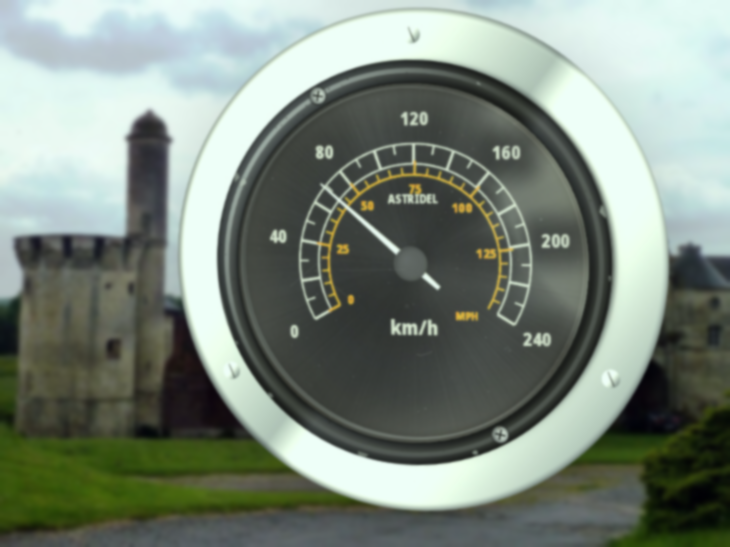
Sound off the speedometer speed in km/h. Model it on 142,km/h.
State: 70,km/h
